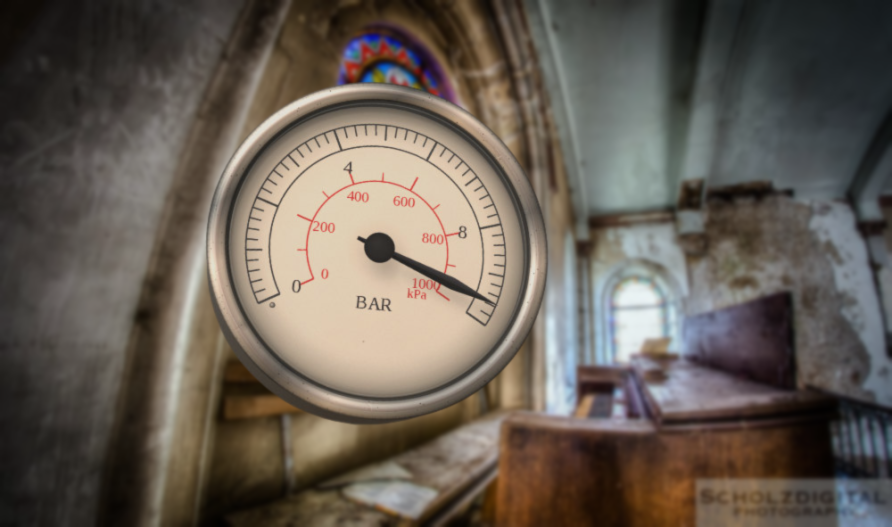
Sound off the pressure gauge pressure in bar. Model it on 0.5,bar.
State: 9.6,bar
